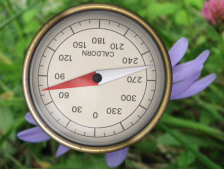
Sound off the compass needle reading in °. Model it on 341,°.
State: 75,°
